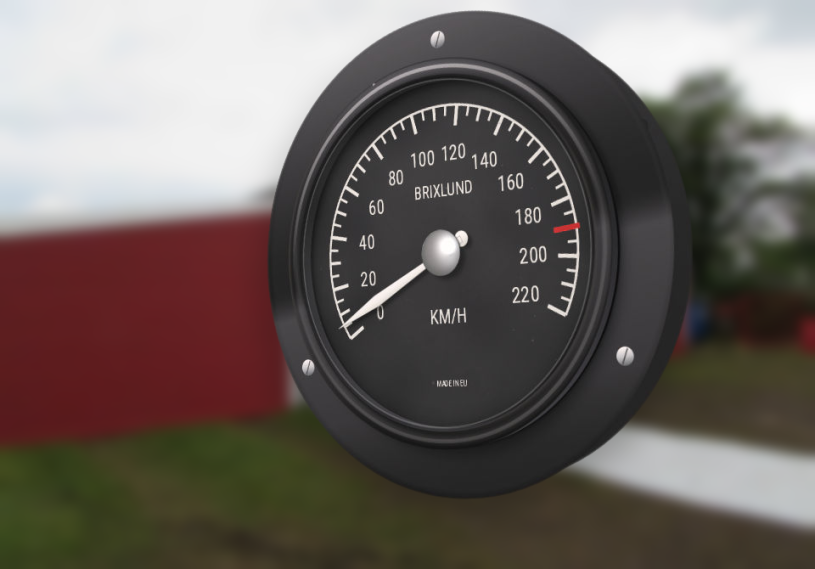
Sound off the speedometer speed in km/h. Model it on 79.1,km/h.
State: 5,km/h
